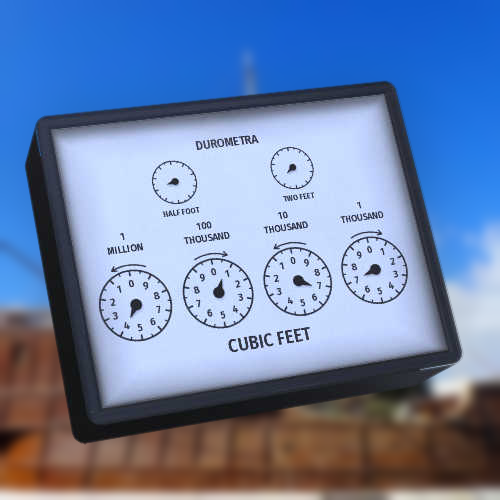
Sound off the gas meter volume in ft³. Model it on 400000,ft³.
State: 406700,ft³
